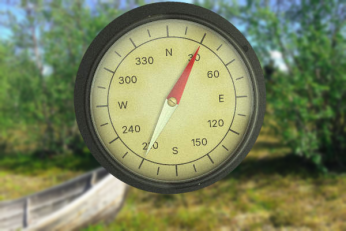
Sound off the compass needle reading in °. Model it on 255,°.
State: 30,°
